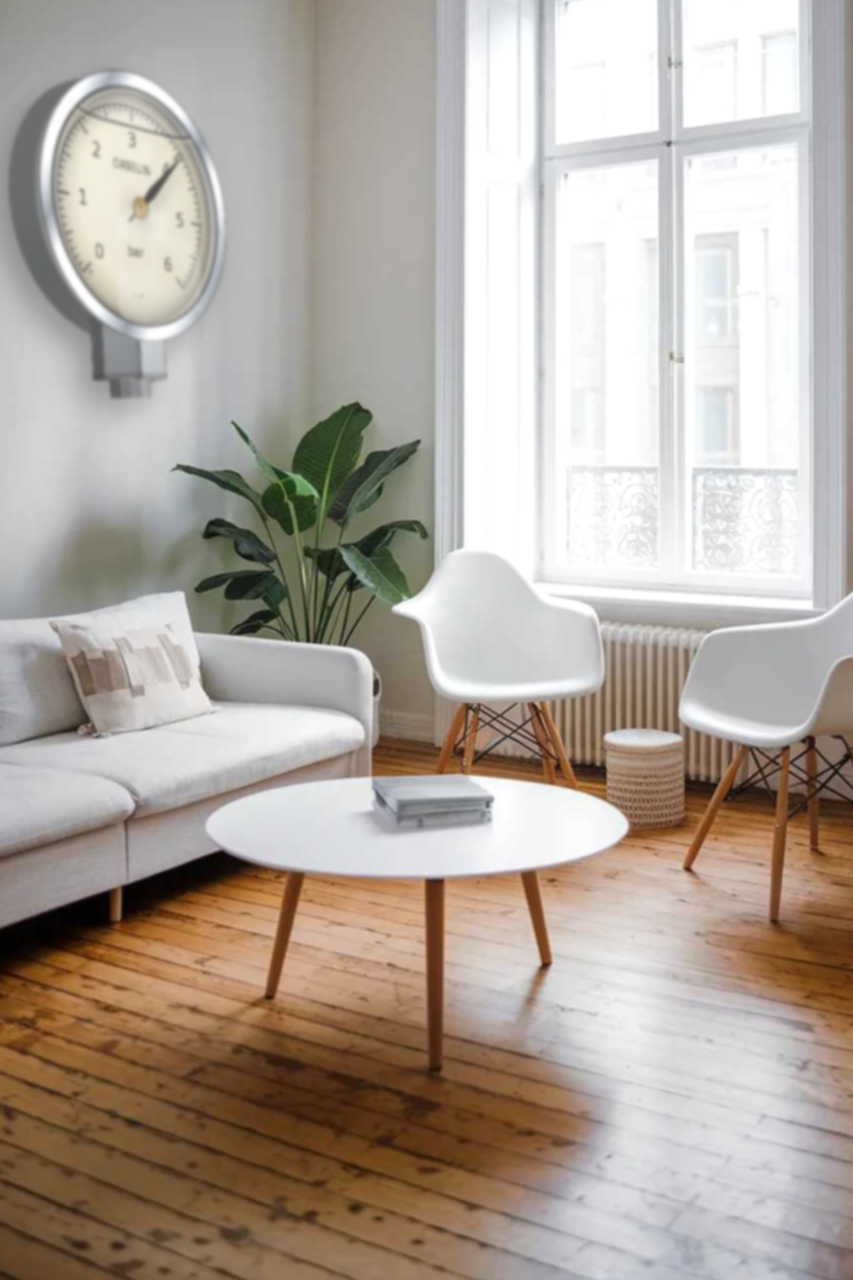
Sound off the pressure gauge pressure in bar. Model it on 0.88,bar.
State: 4,bar
